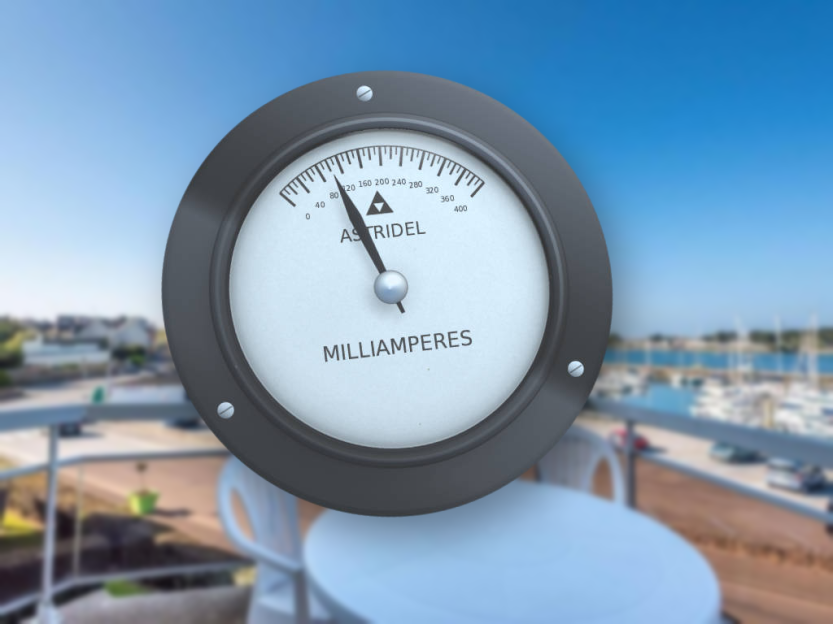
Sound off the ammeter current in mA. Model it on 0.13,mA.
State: 100,mA
